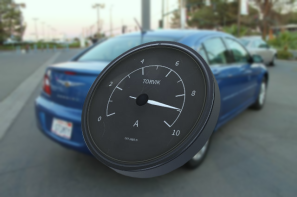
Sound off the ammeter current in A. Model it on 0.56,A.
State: 9,A
